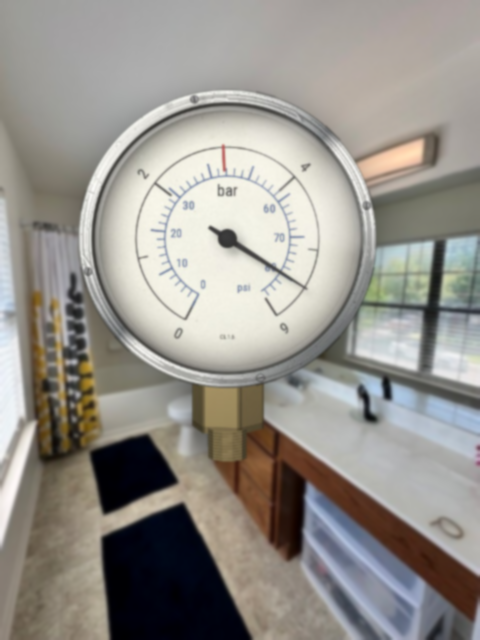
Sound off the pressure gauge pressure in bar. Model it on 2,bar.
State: 5.5,bar
